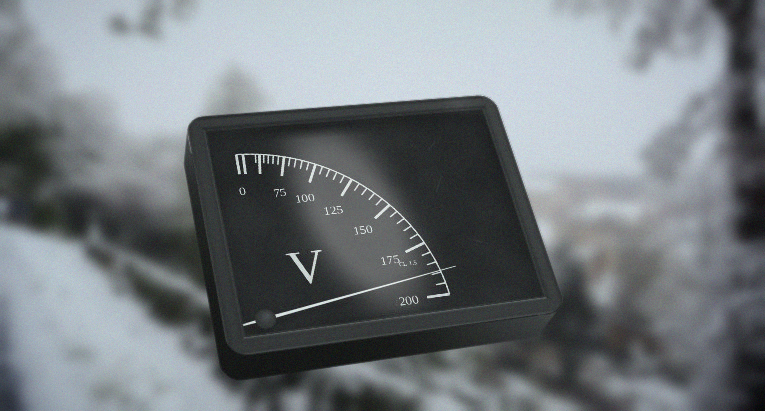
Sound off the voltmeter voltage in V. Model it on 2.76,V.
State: 190,V
